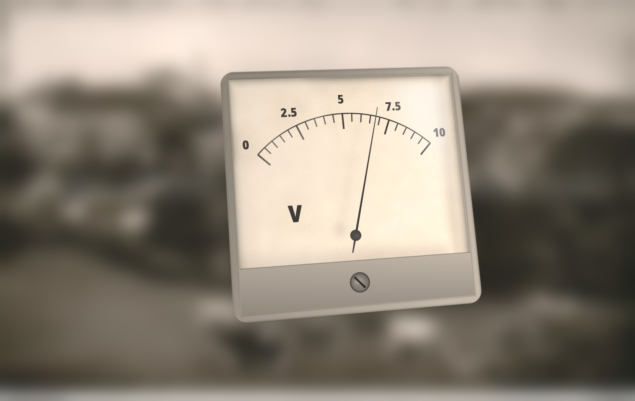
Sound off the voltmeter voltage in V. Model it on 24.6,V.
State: 6.75,V
